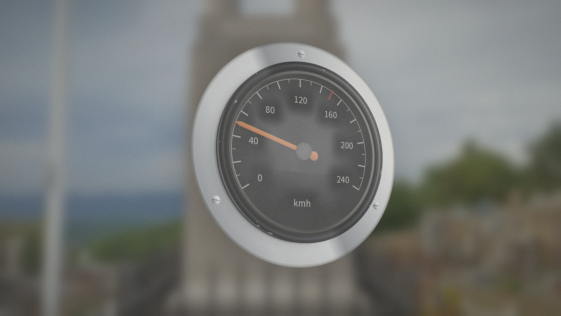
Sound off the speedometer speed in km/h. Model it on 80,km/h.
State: 50,km/h
